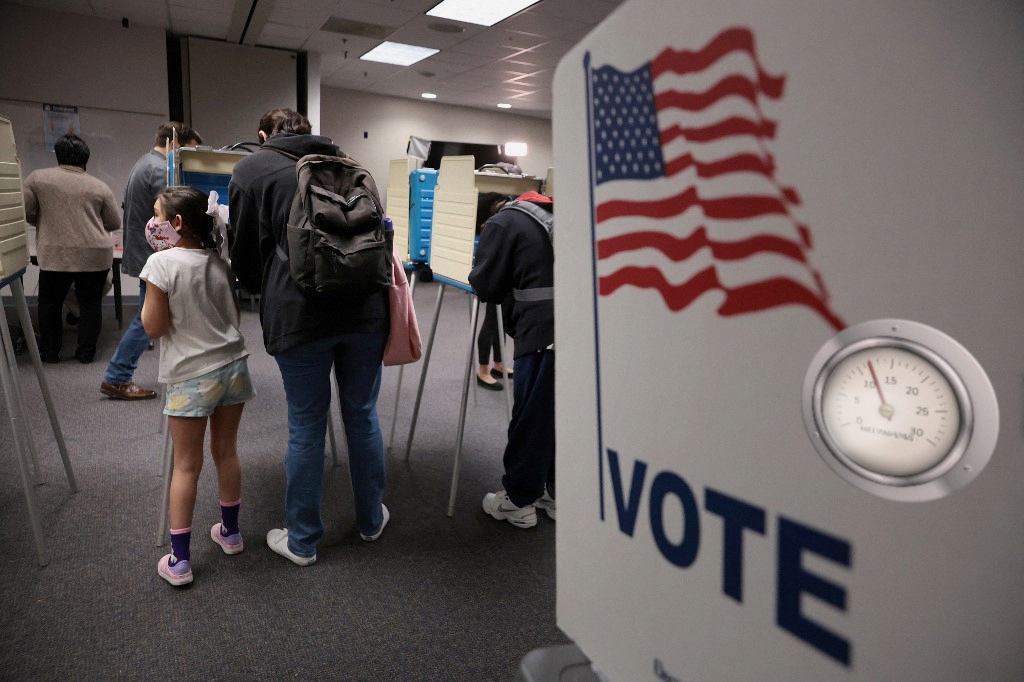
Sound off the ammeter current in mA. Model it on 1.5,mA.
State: 12,mA
